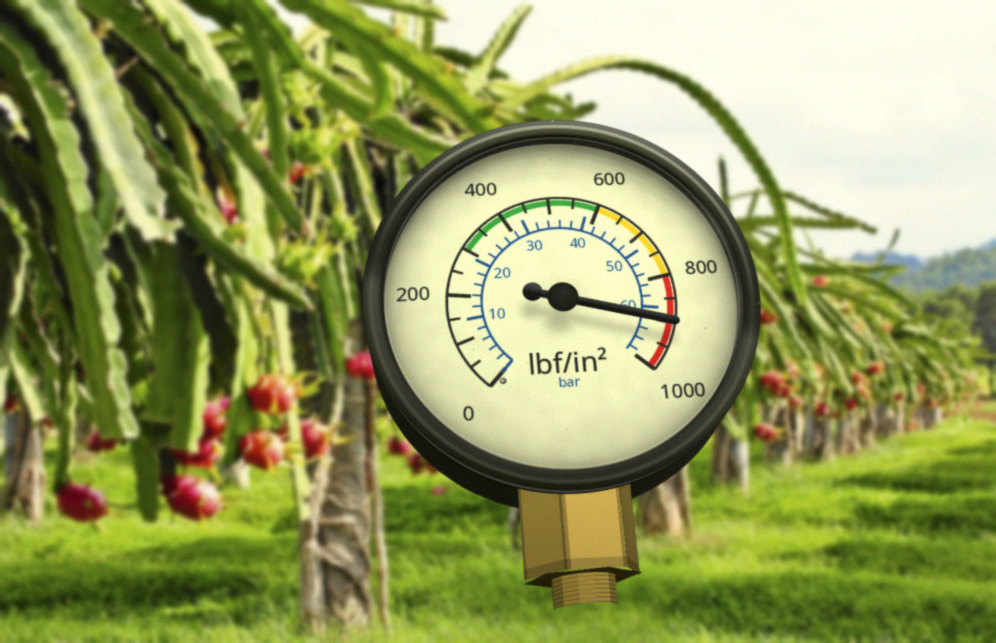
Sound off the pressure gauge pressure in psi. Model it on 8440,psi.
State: 900,psi
